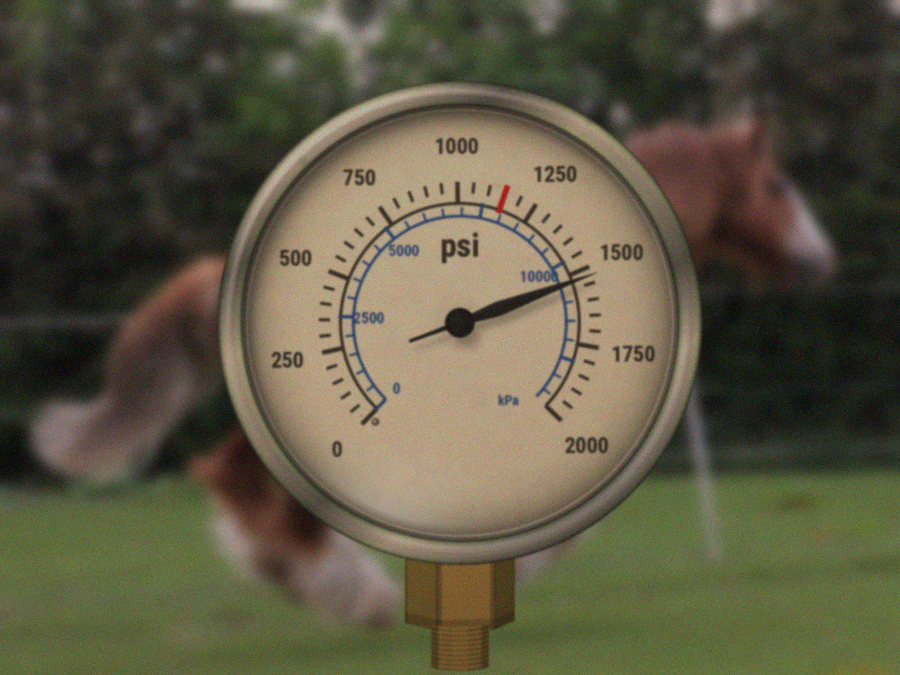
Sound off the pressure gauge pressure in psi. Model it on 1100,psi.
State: 1525,psi
